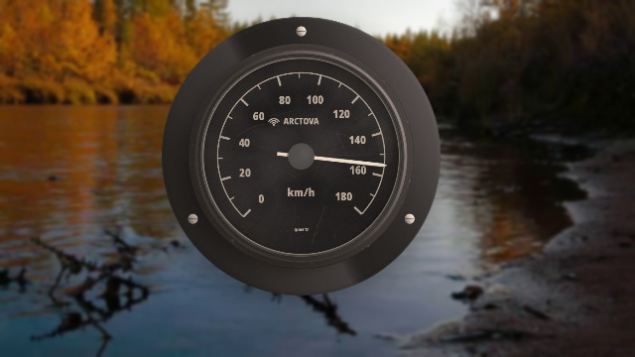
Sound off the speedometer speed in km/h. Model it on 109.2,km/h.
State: 155,km/h
